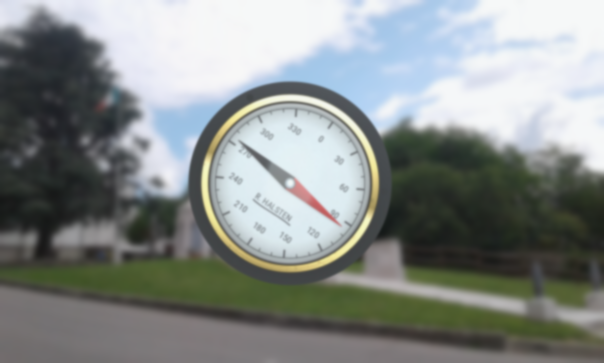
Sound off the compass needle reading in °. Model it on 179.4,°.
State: 95,°
